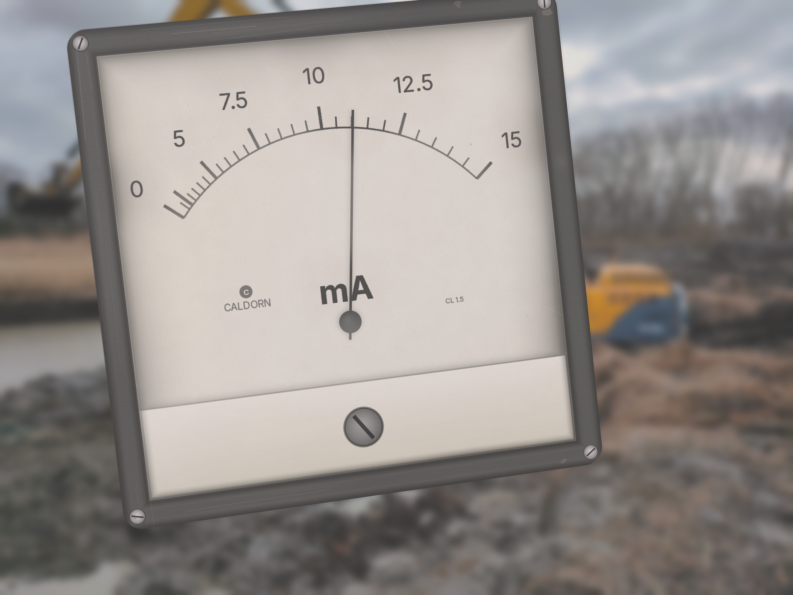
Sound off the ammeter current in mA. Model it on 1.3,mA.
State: 11,mA
